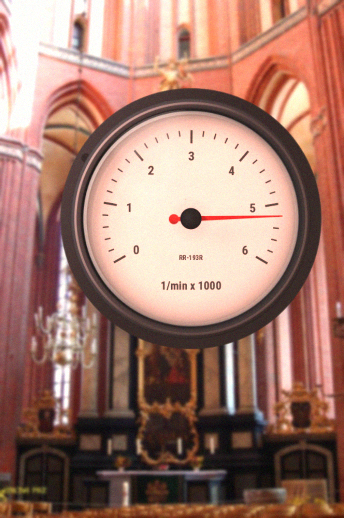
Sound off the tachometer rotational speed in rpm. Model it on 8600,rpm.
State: 5200,rpm
